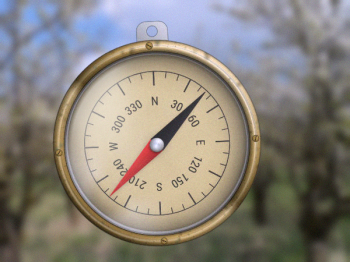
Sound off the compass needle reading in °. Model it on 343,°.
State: 225,°
